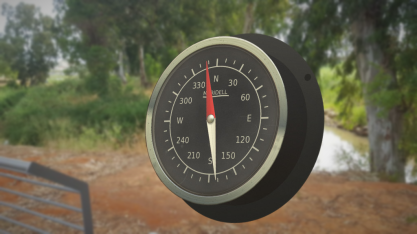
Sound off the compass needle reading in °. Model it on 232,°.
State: 350,°
